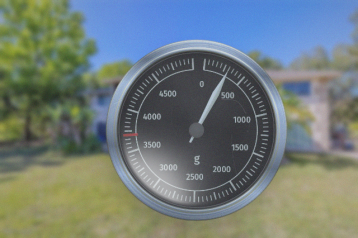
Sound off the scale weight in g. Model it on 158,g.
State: 300,g
